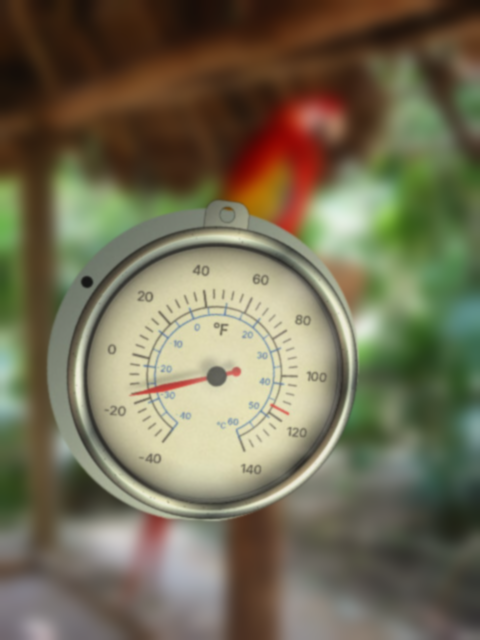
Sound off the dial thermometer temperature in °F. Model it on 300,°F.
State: -16,°F
